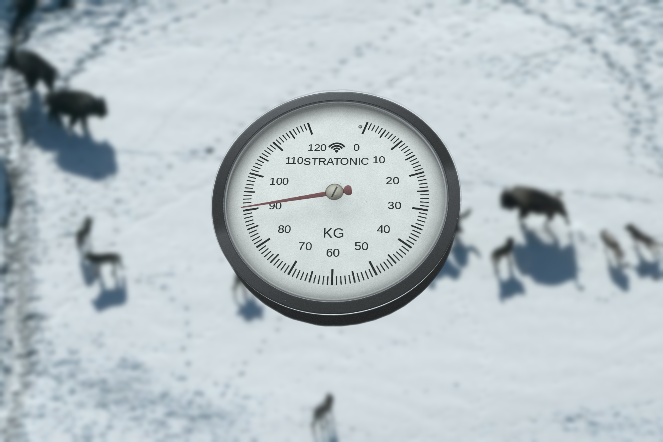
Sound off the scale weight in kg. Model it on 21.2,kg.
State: 90,kg
